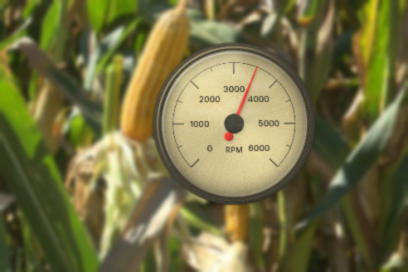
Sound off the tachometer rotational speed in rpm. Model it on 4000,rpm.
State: 3500,rpm
